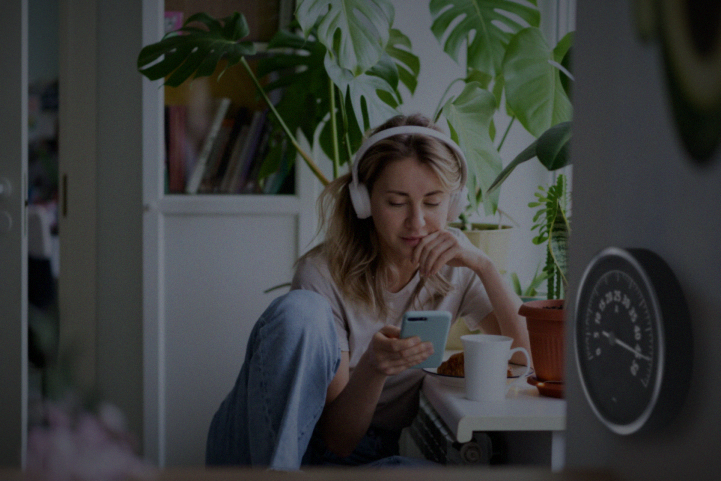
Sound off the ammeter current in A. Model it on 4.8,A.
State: 45,A
